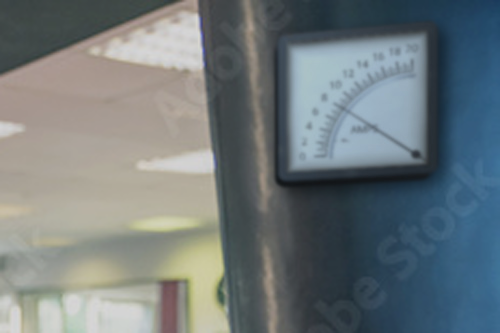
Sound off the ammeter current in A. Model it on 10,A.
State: 8,A
